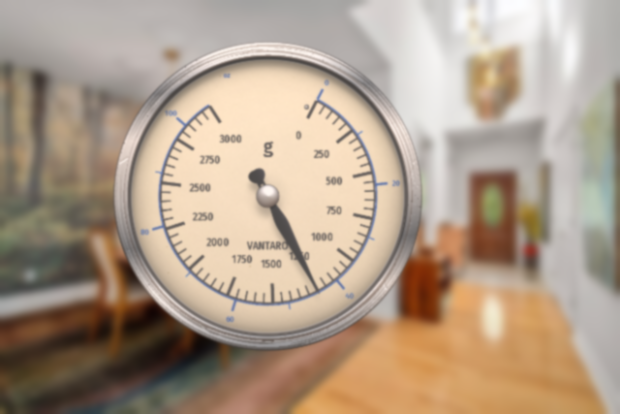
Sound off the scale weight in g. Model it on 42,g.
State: 1250,g
